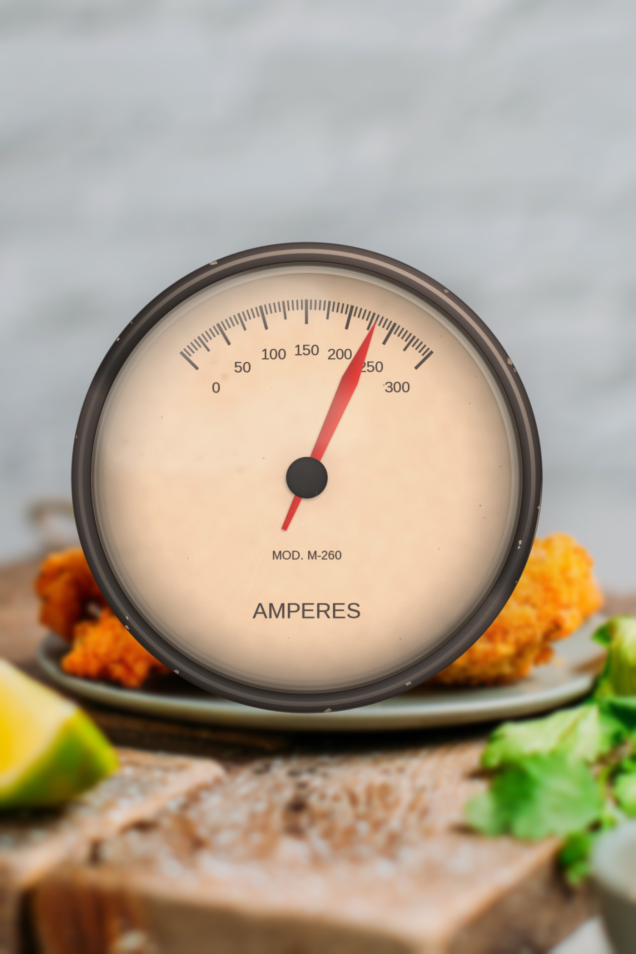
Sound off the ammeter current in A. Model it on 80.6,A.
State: 230,A
